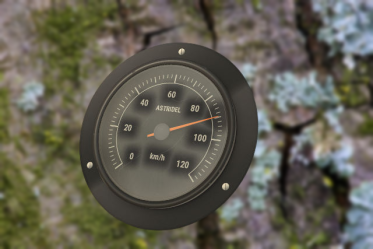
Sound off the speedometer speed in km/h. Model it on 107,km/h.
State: 90,km/h
